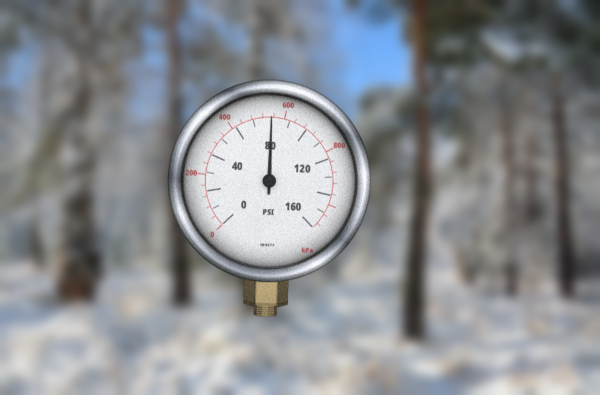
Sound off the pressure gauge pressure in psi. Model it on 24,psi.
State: 80,psi
